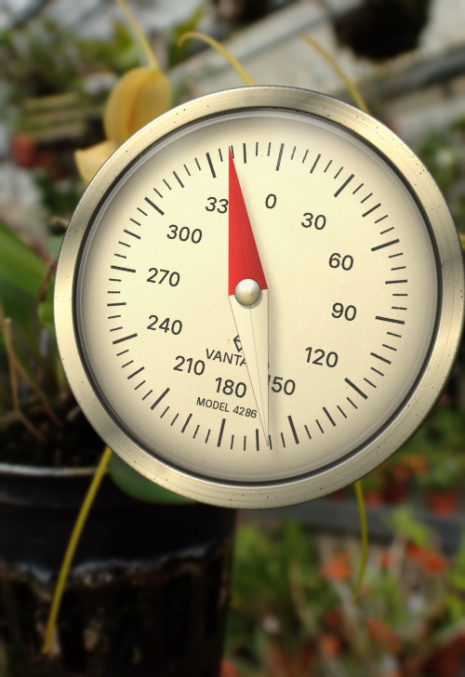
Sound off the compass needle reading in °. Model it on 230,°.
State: 340,°
